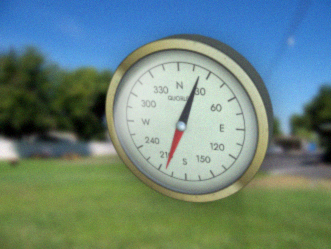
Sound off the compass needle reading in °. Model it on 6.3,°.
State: 202.5,°
